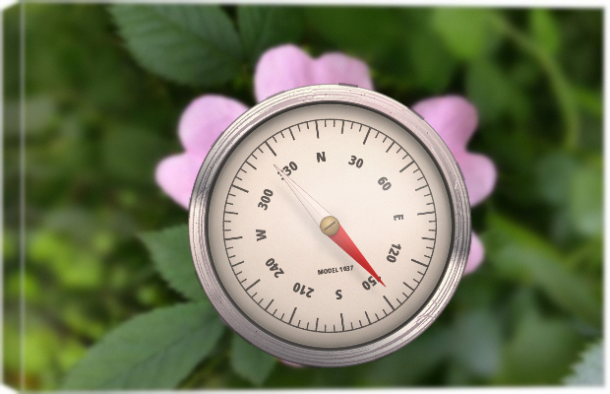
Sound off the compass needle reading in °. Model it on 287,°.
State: 145,°
